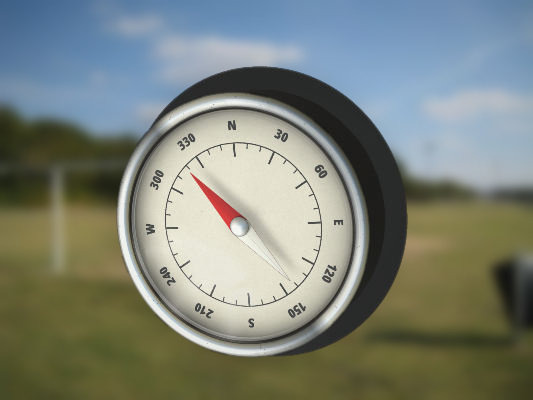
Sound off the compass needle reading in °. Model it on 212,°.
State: 320,°
